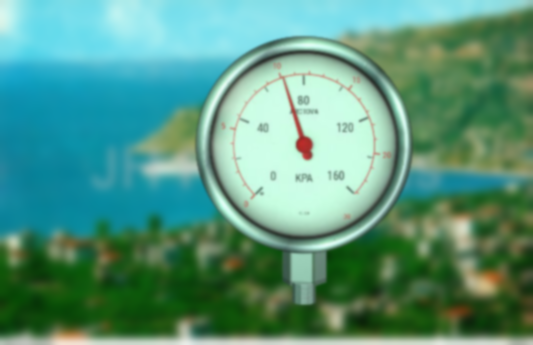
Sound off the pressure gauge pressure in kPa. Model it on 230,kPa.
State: 70,kPa
